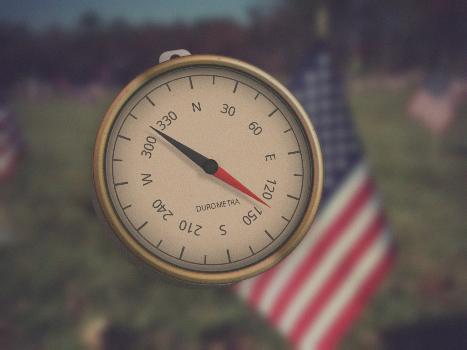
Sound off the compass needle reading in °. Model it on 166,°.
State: 135,°
